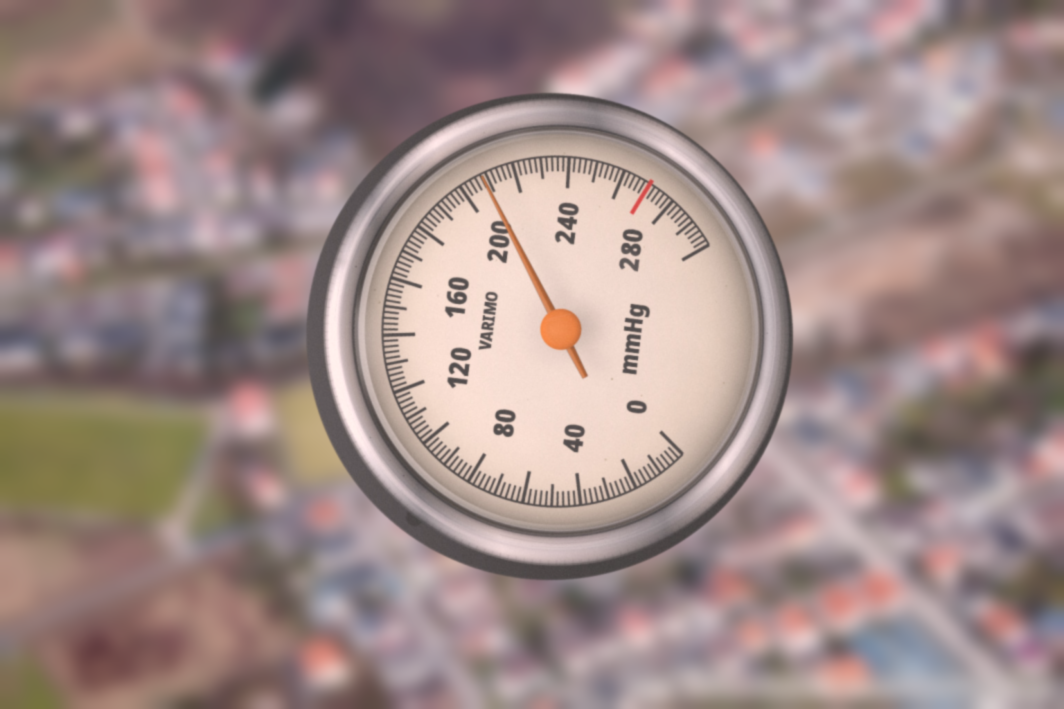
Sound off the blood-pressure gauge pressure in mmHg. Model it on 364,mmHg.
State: 208,mmHg
